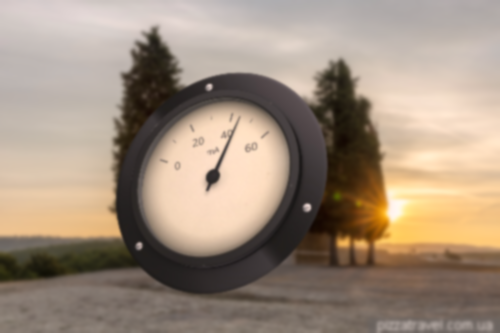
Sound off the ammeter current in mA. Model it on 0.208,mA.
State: 45,mA
